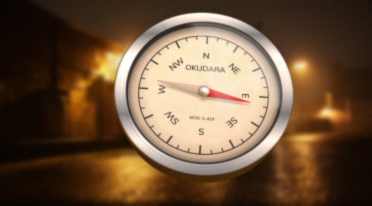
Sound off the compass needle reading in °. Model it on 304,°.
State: 100,°
